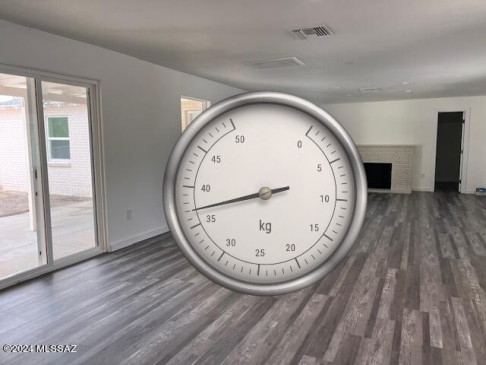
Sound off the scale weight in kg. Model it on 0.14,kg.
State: 37,kg
